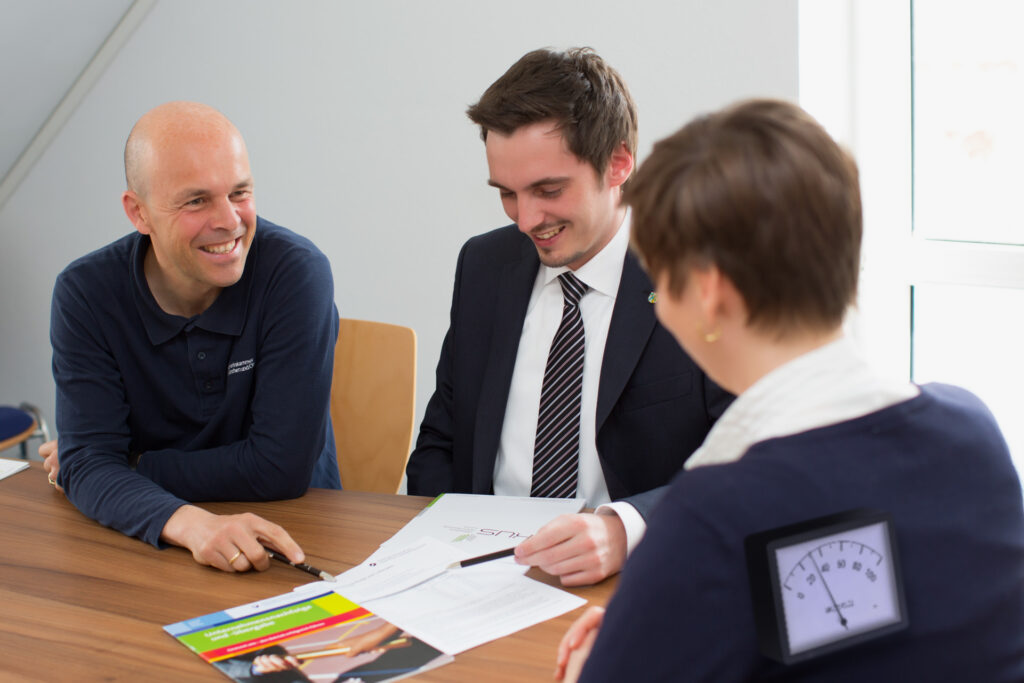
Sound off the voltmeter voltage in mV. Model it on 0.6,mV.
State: 30,mV
